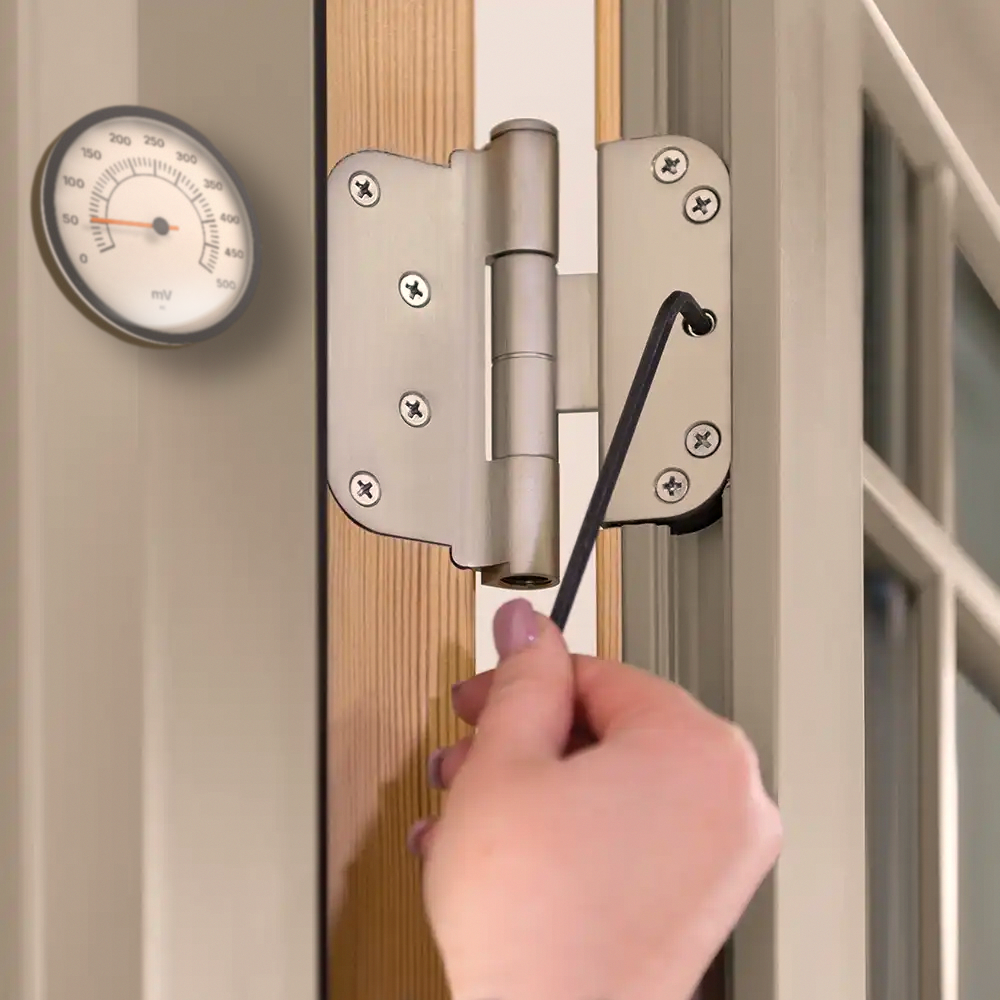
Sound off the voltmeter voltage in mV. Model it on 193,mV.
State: 50,mV
